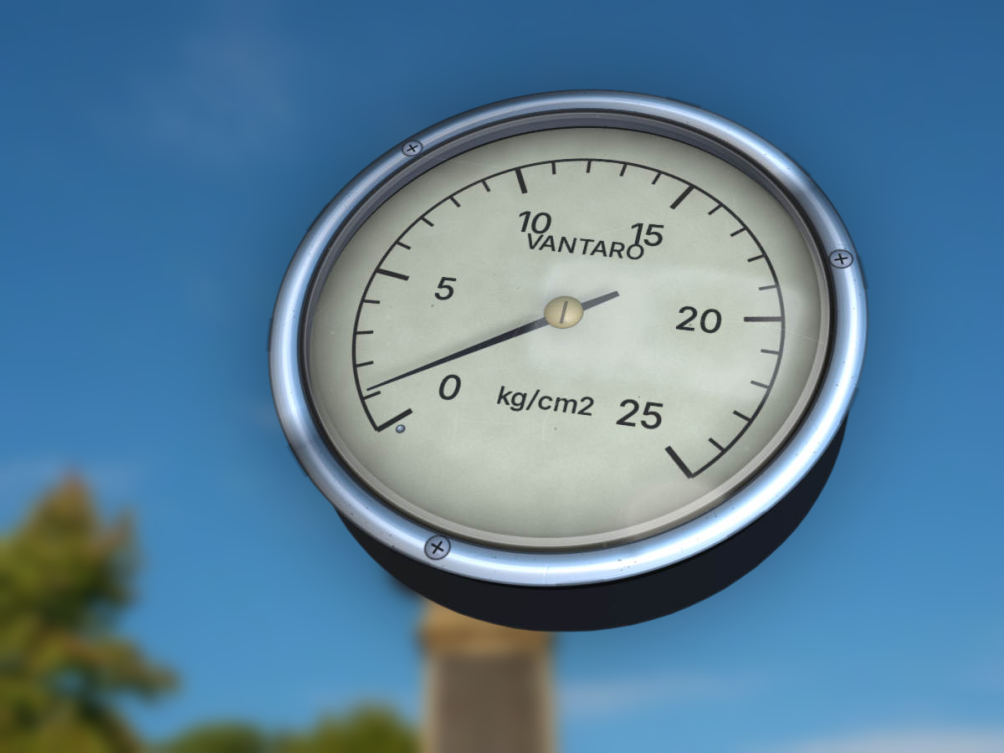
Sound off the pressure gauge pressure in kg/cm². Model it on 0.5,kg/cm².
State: 1,kg/cm²
